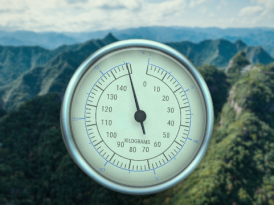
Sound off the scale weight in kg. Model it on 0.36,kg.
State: 148,kg
